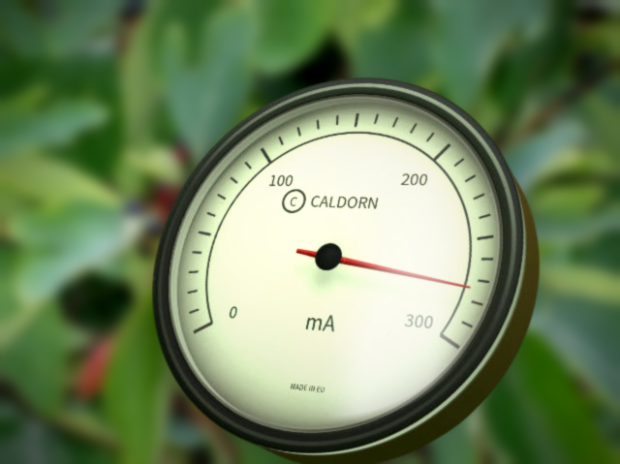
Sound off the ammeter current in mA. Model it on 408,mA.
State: 275,mA
